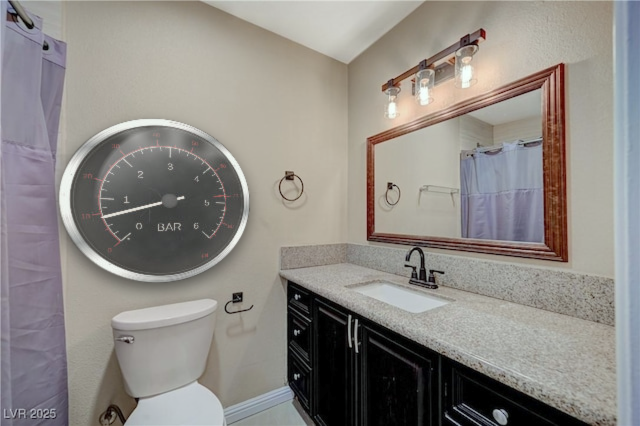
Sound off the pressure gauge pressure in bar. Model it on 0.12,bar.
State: 0.6,bar
